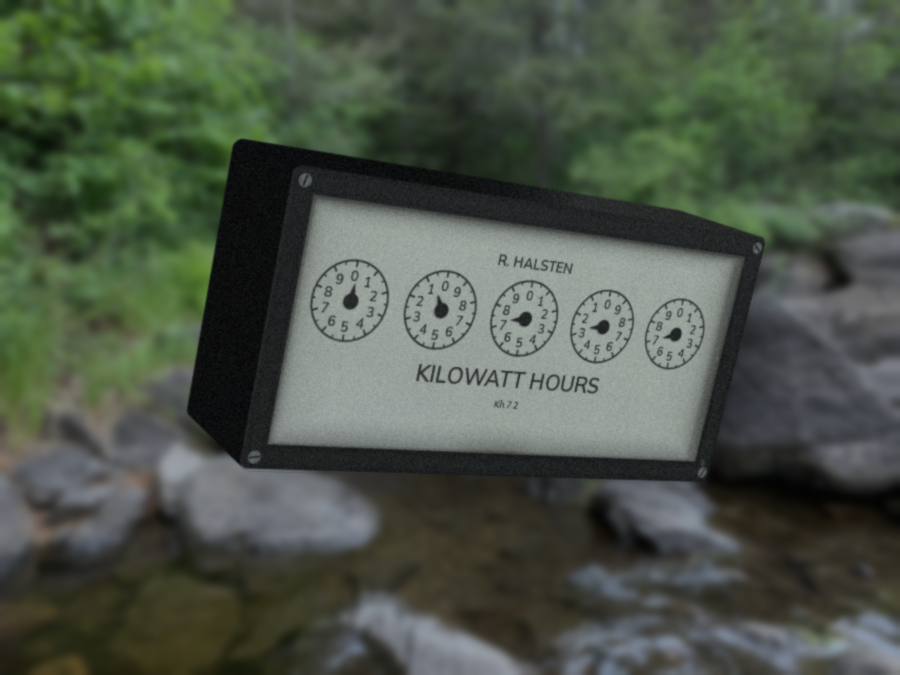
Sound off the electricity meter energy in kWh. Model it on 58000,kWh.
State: 727,kWh
